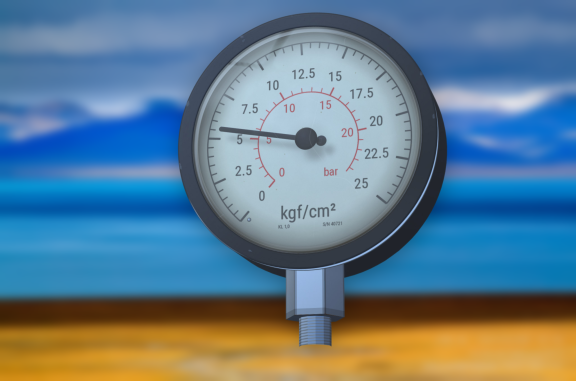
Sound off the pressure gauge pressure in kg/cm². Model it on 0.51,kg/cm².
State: 5.5,kg/cm²
